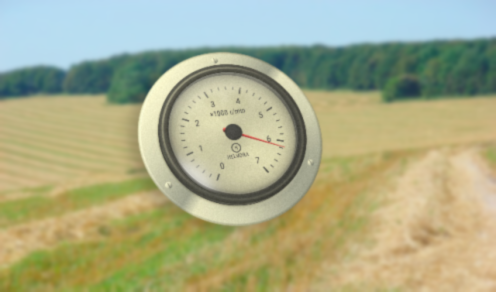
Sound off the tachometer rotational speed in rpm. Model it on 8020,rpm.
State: 6200,rpm
